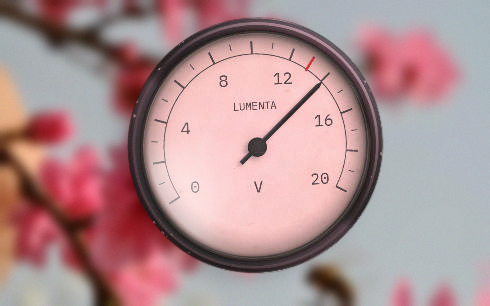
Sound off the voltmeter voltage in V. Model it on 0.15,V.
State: 14,V
